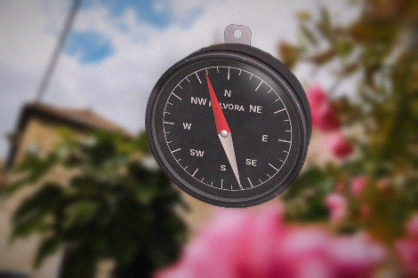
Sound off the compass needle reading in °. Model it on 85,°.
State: 340,°
